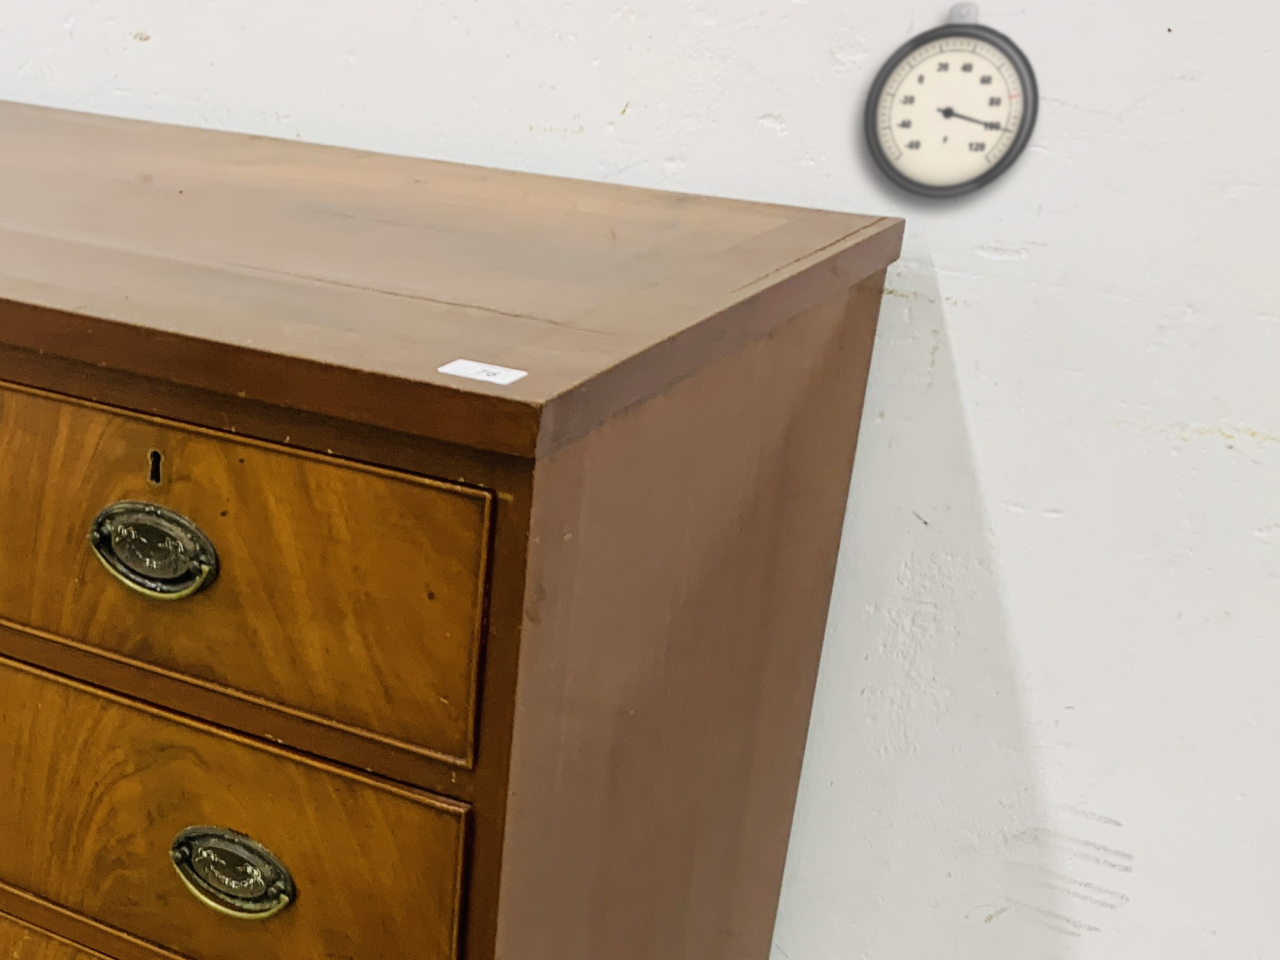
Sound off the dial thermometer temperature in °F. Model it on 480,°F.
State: 100,°F
